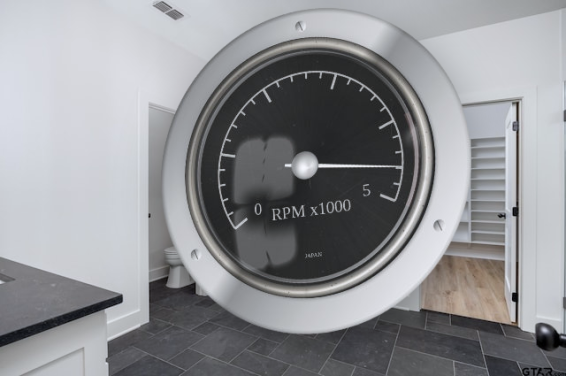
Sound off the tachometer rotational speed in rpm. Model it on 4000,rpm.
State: 4600,rpm
